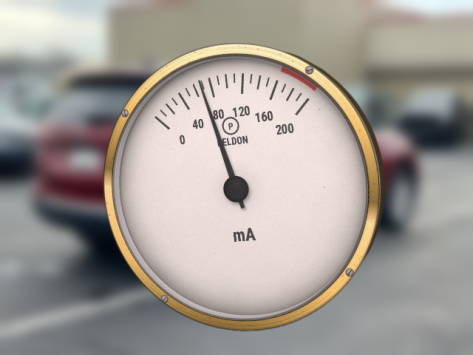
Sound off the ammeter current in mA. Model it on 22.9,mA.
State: 70,mA
